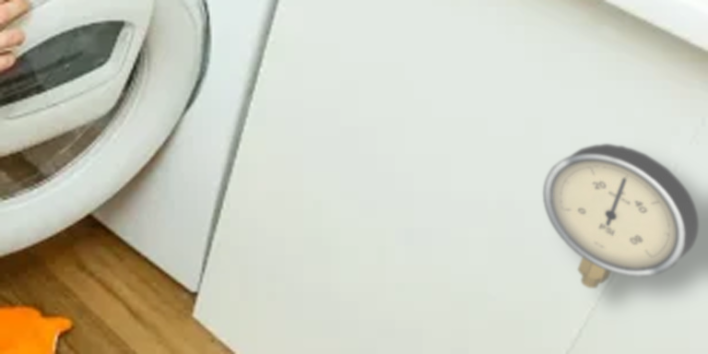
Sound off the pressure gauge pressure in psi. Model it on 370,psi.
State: 30,psi
